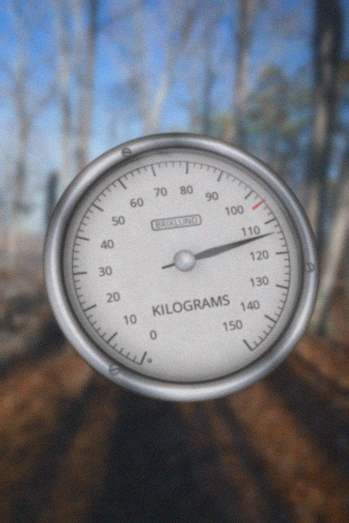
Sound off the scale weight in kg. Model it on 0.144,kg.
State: 114,kg
